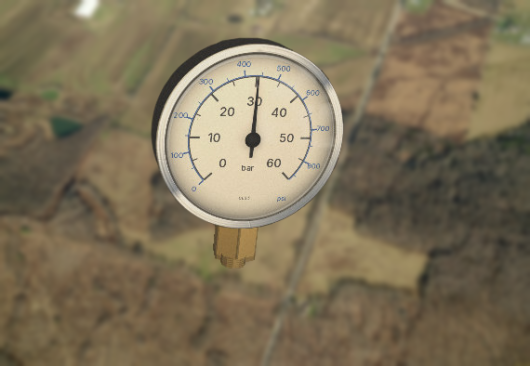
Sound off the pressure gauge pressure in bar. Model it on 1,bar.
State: 30,bar
